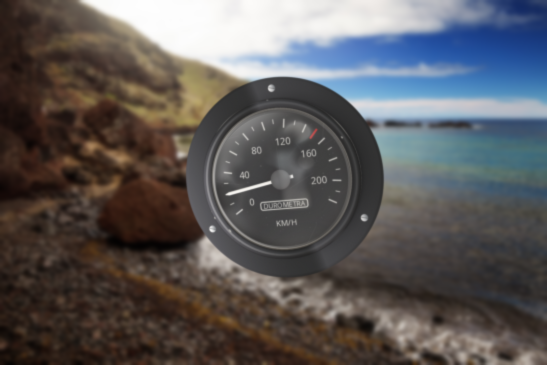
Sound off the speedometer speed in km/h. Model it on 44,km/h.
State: 20,km/h
